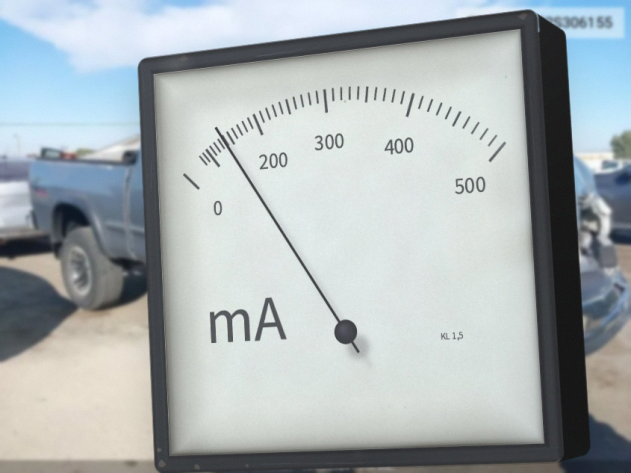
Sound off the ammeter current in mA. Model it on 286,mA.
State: 140,mA
